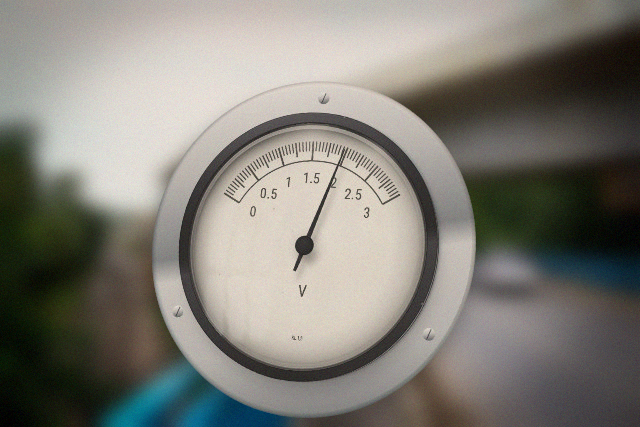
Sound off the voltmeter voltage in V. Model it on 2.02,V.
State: 2,V
